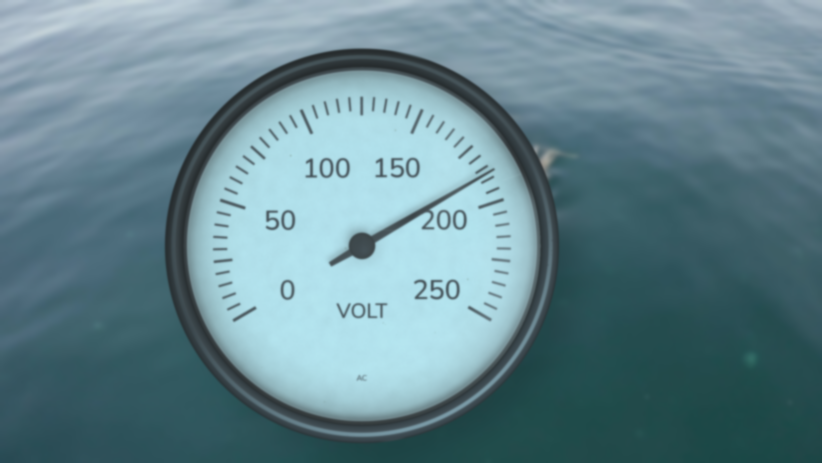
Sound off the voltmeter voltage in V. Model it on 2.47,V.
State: 187.5,V
